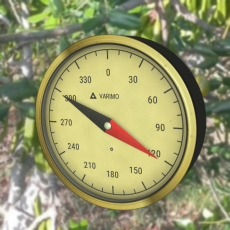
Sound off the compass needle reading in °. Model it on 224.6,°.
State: 120,°
